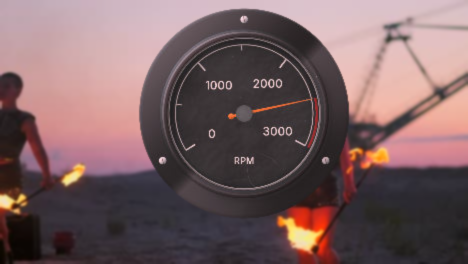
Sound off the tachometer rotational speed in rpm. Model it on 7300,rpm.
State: 2500,rpm
